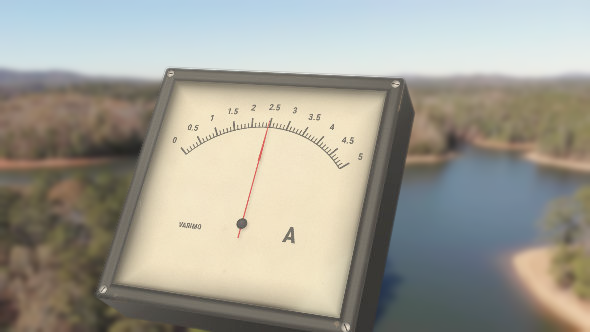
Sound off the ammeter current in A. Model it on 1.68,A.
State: 2.5,A
